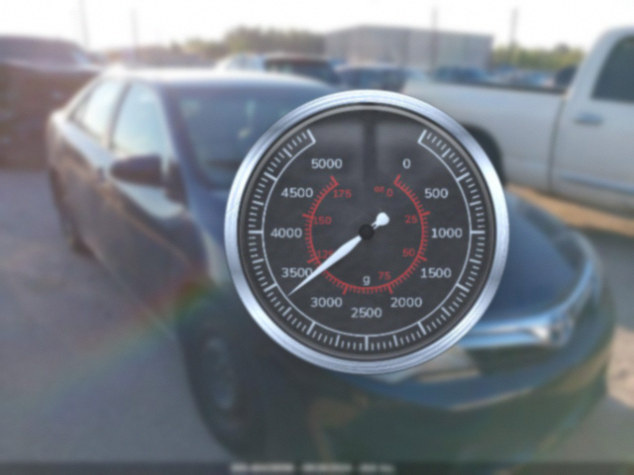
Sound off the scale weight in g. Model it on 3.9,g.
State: 3350,g
